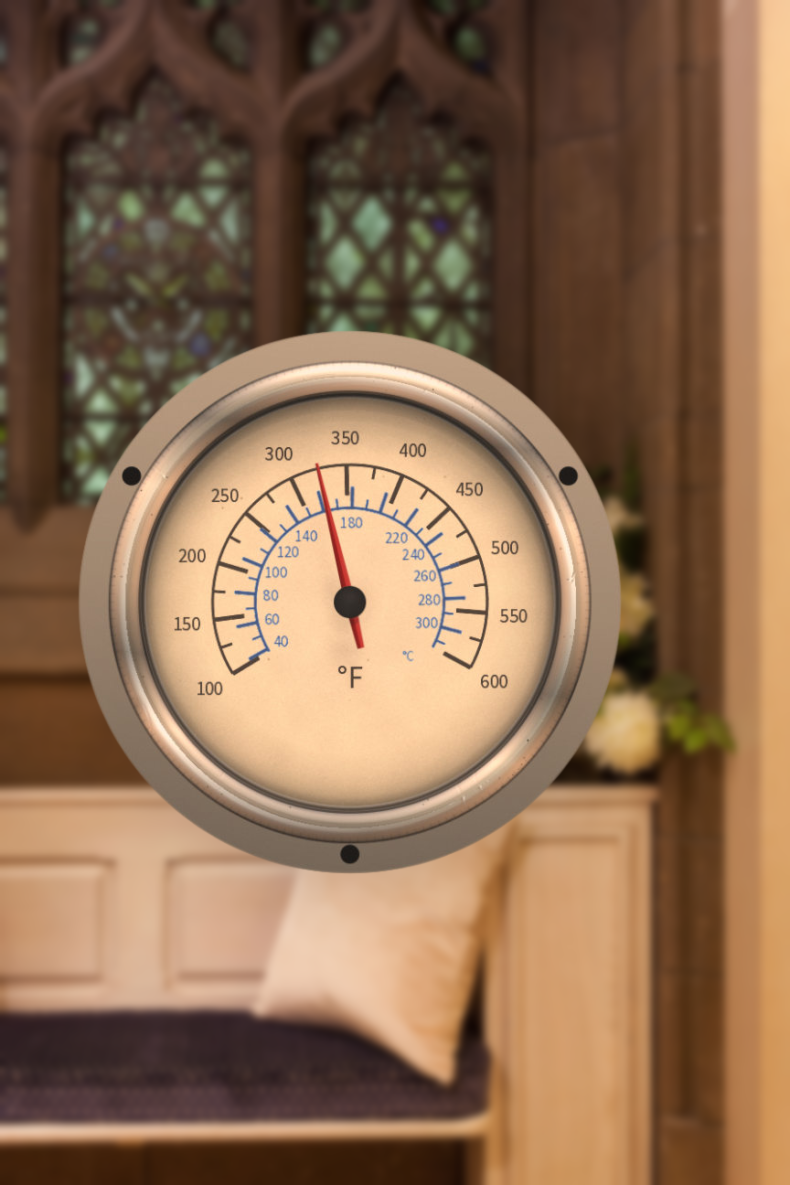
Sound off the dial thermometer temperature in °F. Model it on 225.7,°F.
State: 325,°F
